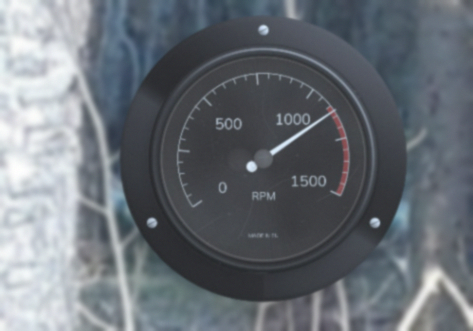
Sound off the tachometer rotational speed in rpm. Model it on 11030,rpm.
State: 1125,rpm
